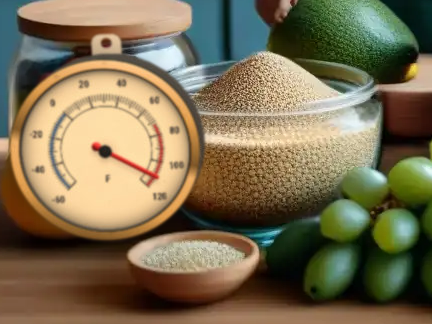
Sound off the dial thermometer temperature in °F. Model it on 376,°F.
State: 110,°F
